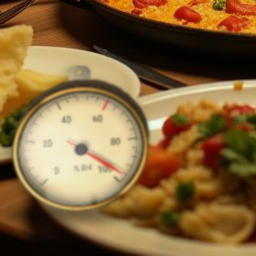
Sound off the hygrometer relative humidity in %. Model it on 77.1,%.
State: 96,%
